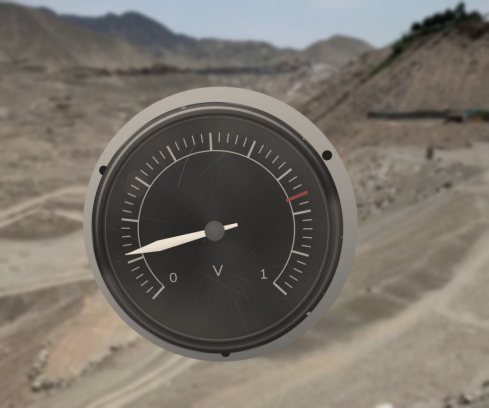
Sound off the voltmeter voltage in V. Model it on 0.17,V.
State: 0.12,V
